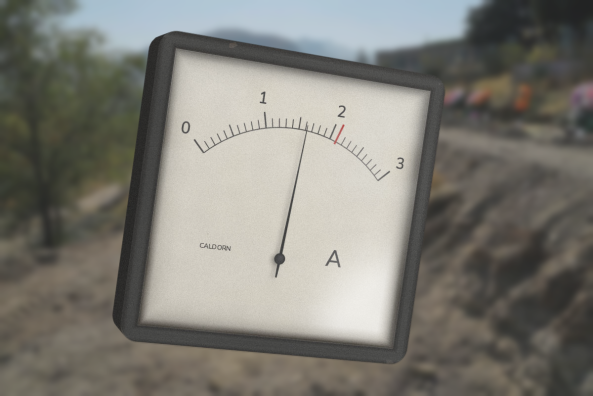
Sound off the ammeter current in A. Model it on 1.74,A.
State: 1.6,A
